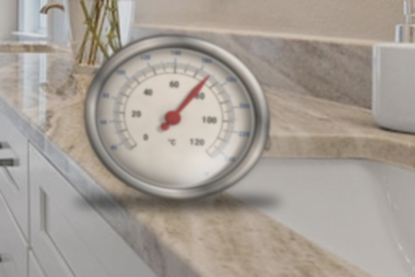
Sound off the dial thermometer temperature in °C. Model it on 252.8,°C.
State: 75,°C
